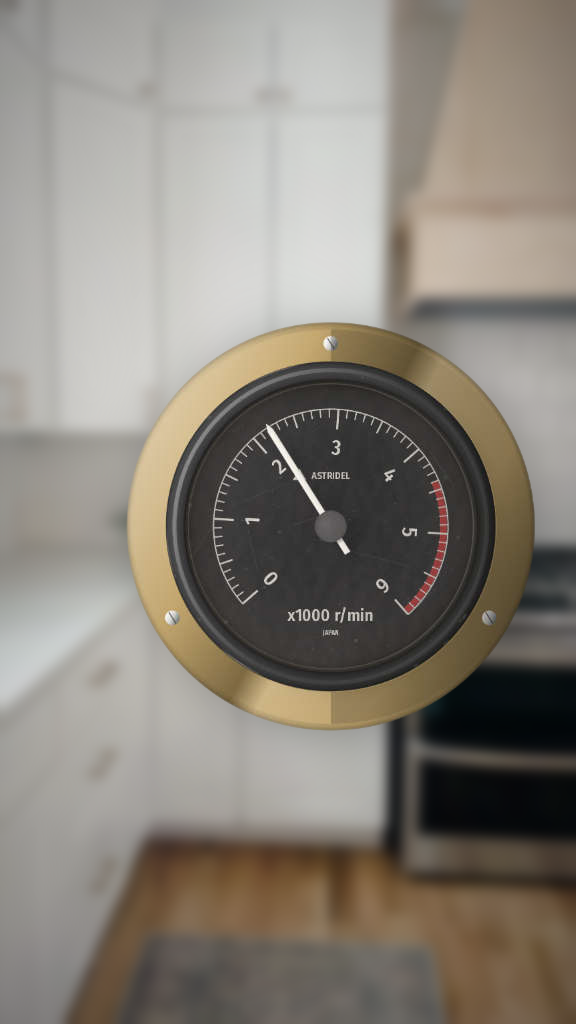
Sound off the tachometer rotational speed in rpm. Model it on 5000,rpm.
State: 2200,rpm
